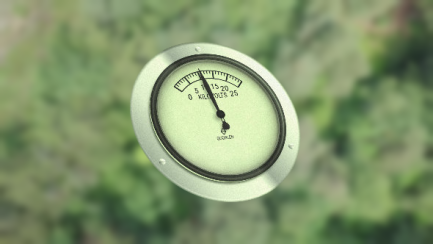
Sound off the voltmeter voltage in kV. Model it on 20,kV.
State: 10,kV
